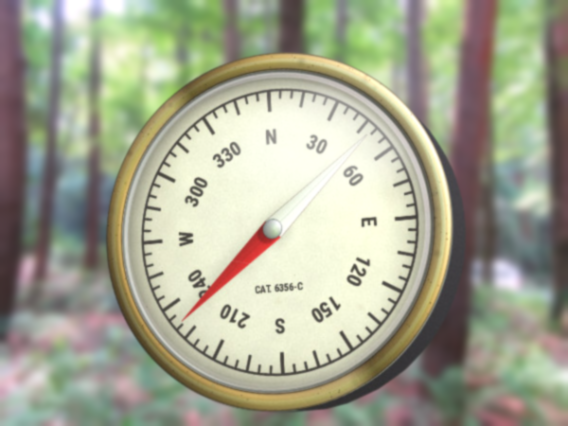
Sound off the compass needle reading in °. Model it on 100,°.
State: 230,°
